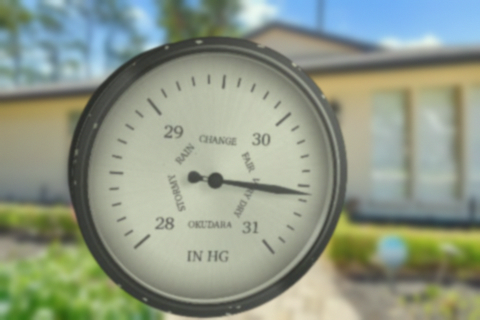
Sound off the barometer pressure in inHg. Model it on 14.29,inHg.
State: 30.55,inHg
